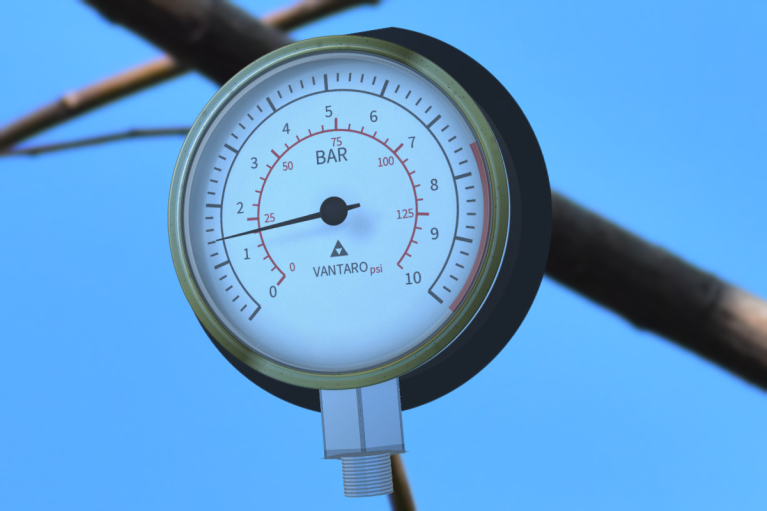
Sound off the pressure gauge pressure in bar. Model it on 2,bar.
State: 1.4,bar
